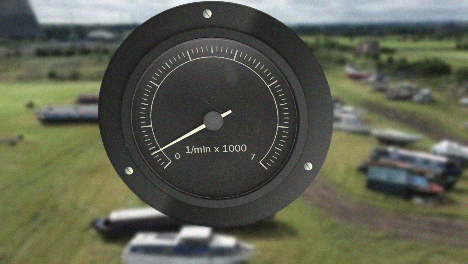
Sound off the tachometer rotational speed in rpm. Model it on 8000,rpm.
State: 400,rpm
